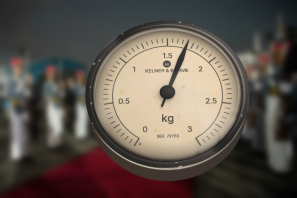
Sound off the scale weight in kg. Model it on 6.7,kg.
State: 1.7,kg
